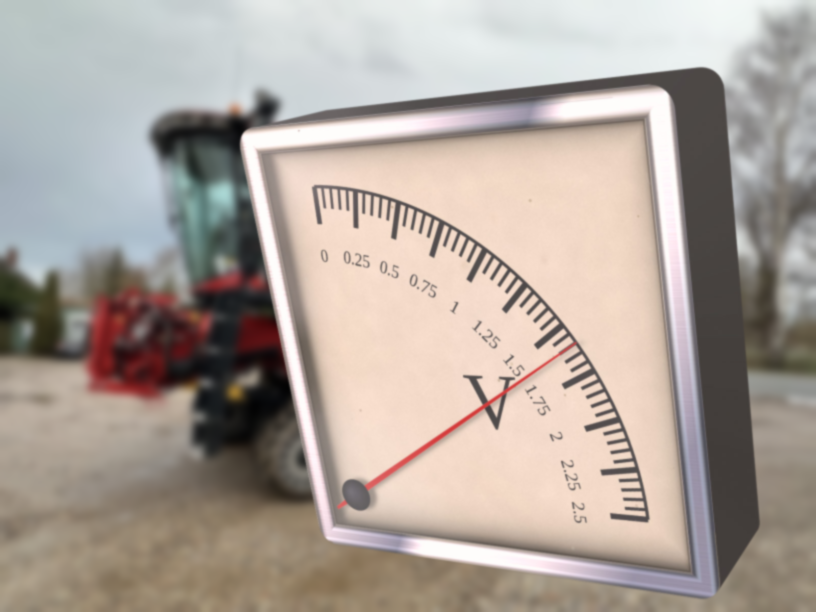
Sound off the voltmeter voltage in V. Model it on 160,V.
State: 1.6,V
